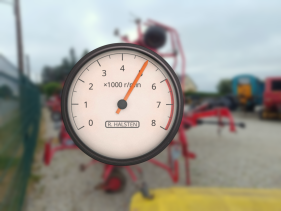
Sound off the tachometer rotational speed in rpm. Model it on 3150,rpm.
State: 5000,rpm
